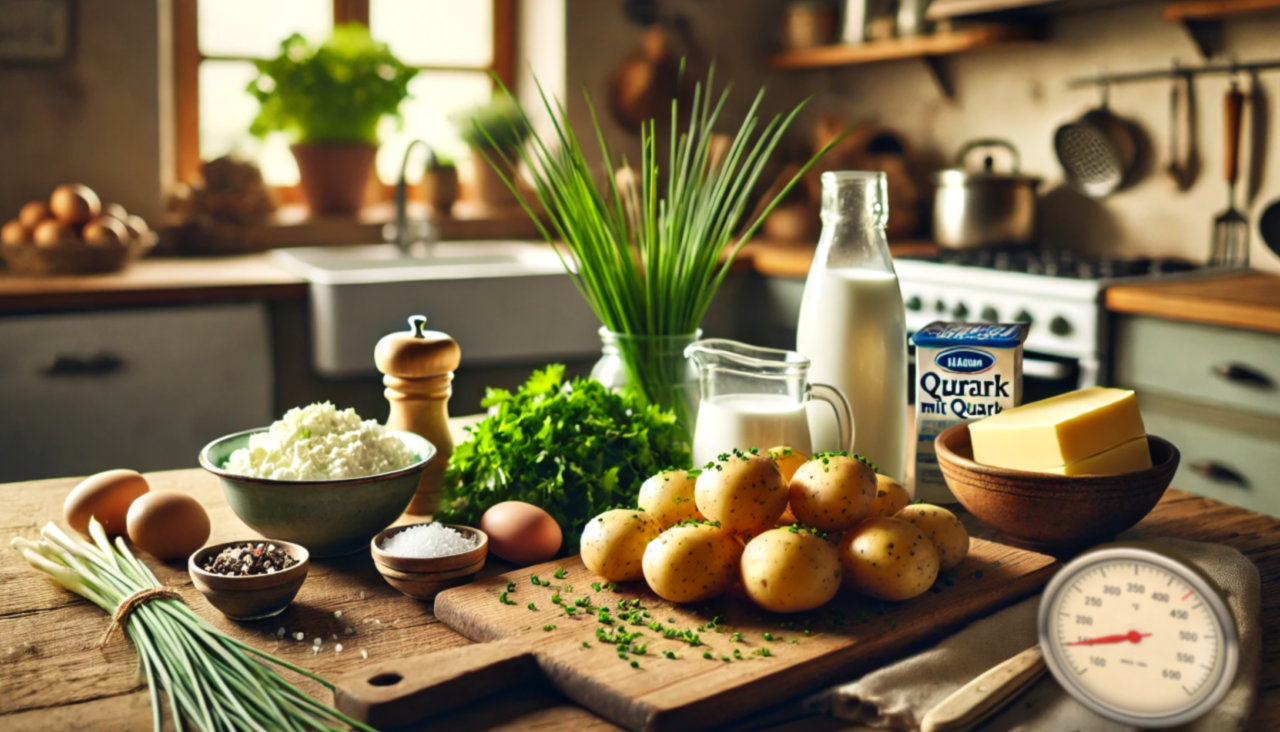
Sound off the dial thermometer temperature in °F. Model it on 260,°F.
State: 150,°F
